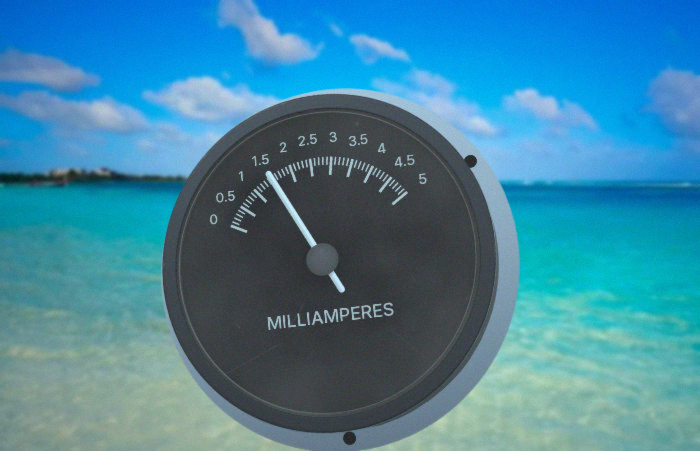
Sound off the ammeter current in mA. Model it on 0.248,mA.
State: 1.5,mA
